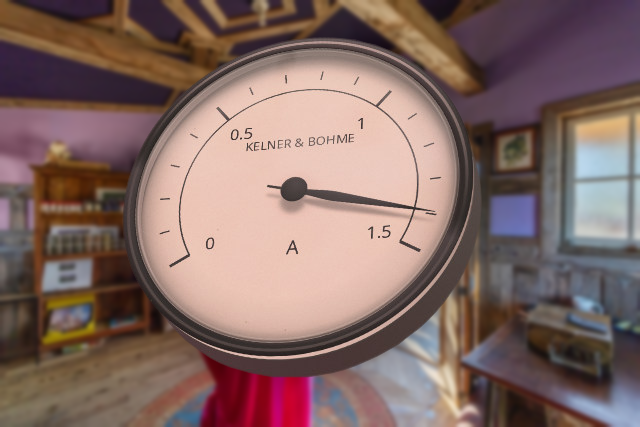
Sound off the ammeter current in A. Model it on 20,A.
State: 1.4,A
